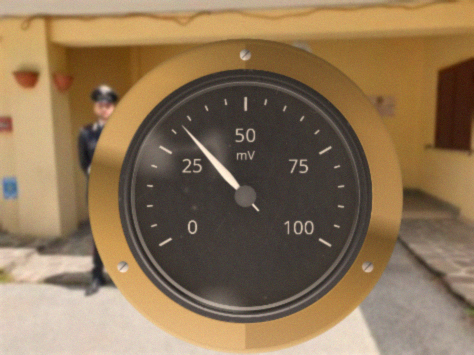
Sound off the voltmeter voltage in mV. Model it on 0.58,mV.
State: 32.5,mV
